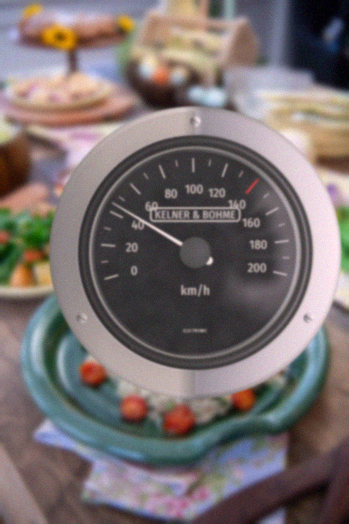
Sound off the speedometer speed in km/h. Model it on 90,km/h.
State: 45,km/h
